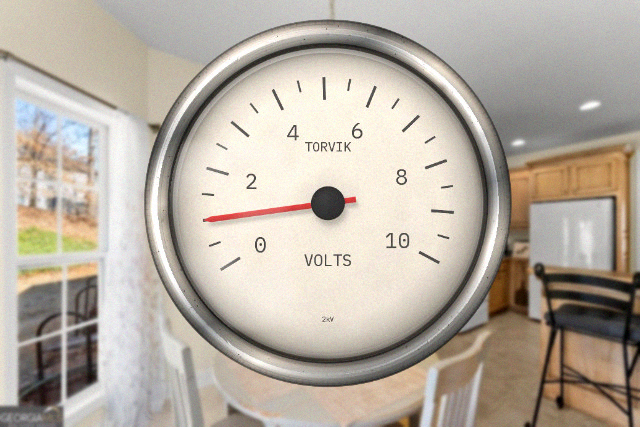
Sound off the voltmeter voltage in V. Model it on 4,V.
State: 1,V
